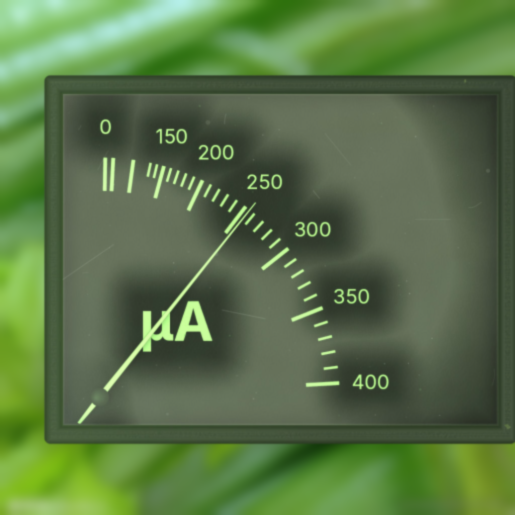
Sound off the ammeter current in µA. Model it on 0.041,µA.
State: 255,µA
